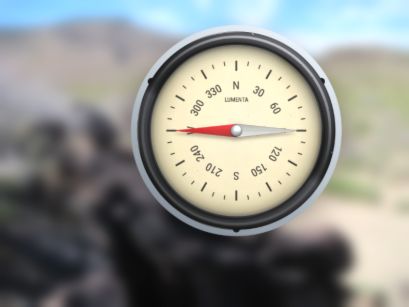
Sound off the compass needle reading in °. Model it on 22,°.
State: 270,°
